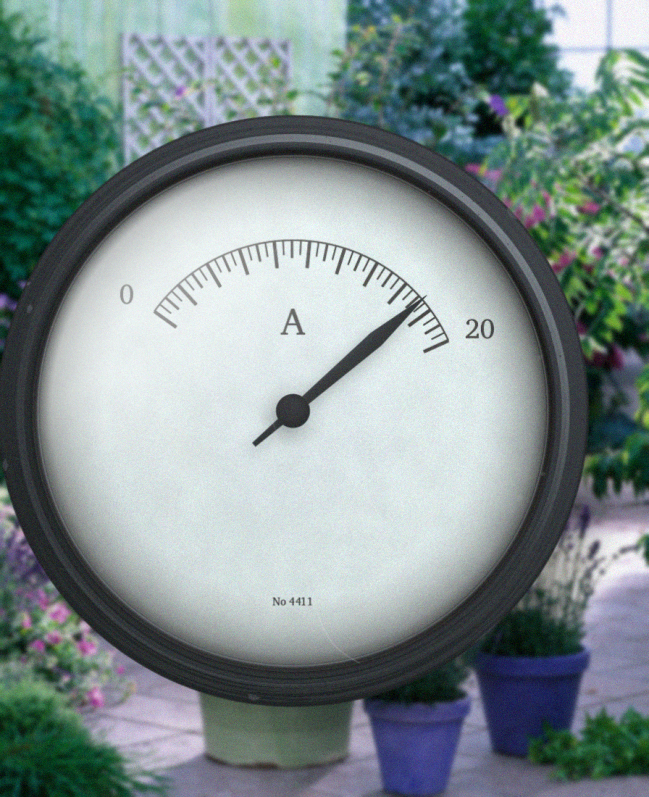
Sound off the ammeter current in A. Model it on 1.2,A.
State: 17.25,A
